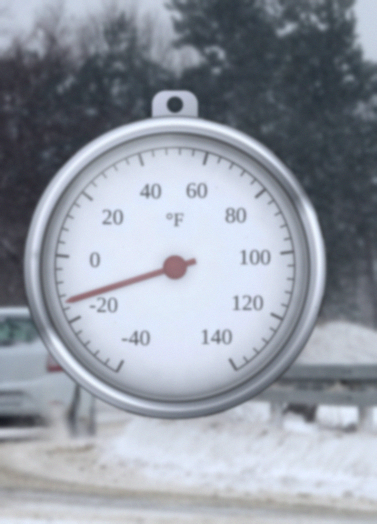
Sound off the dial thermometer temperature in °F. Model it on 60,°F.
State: -14,°F
